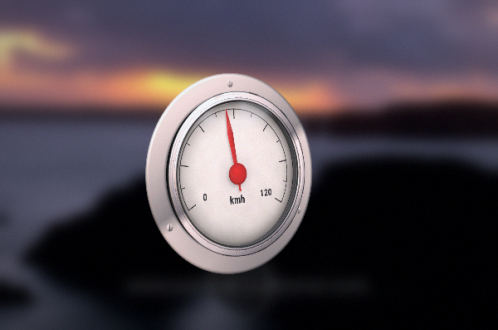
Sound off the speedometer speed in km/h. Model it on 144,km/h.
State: 55,km/h
